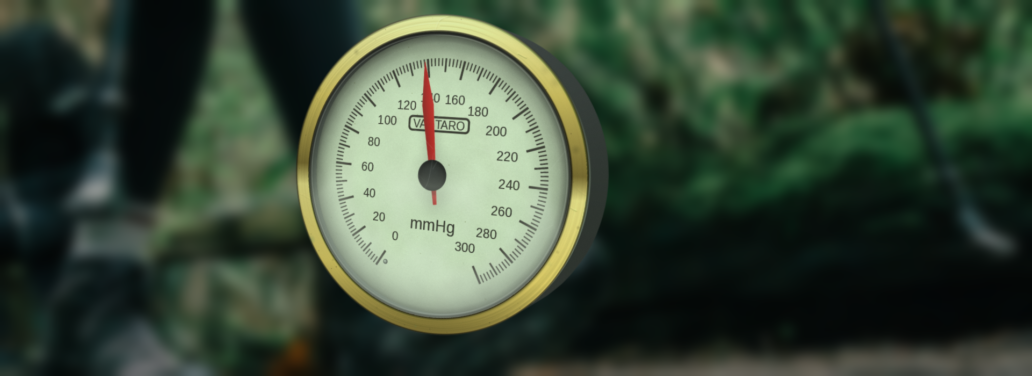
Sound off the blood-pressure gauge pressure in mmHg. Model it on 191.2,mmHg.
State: 140,mmHg
